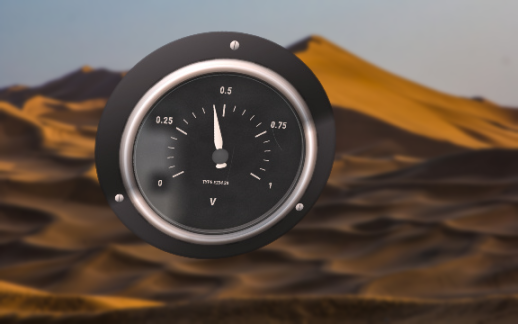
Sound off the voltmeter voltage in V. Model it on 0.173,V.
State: 0.45,V
